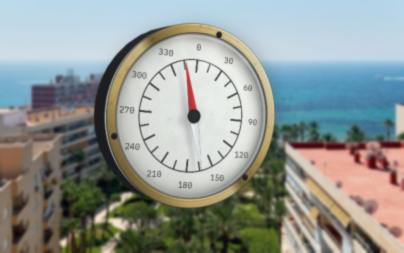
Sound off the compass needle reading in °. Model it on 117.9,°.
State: 345,°
